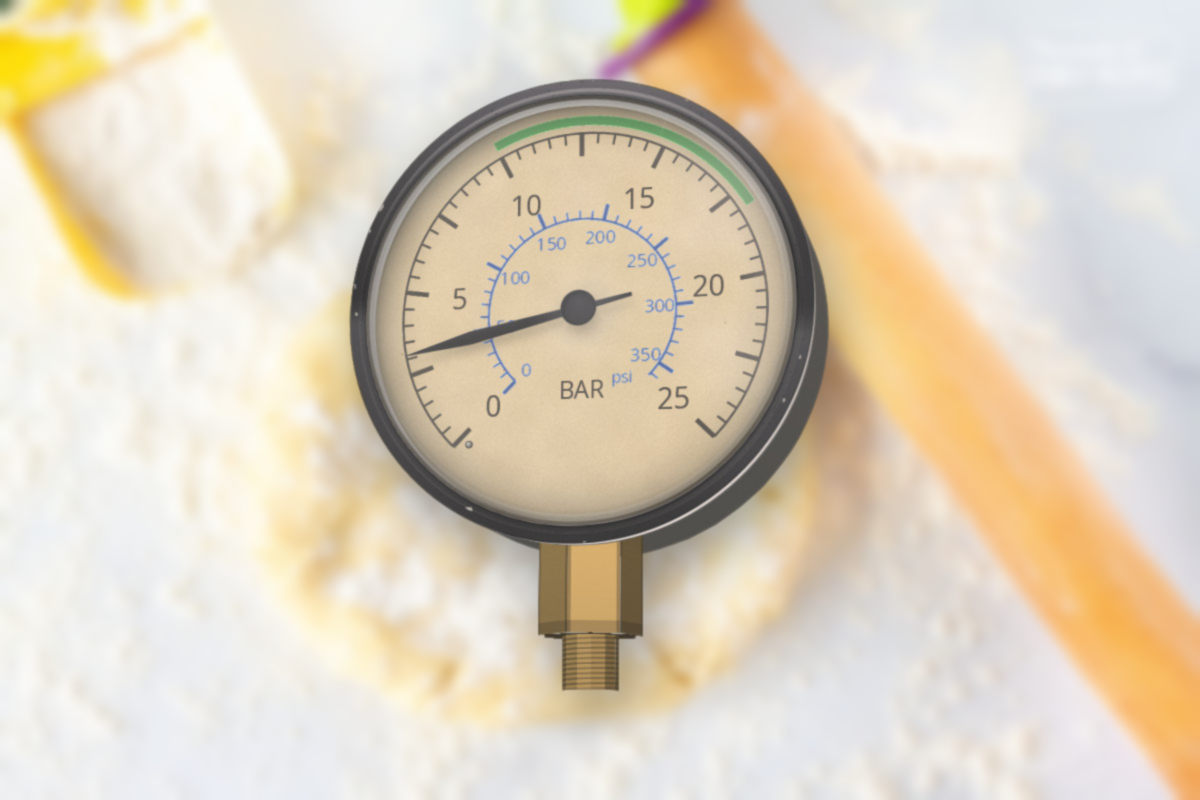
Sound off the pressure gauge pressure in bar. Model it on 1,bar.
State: 3,bar
